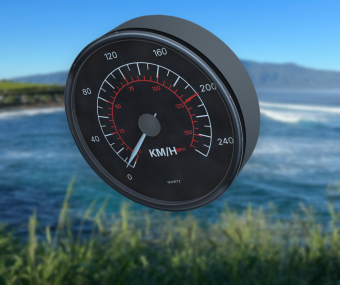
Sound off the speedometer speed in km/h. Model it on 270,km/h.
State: 5,km/h
